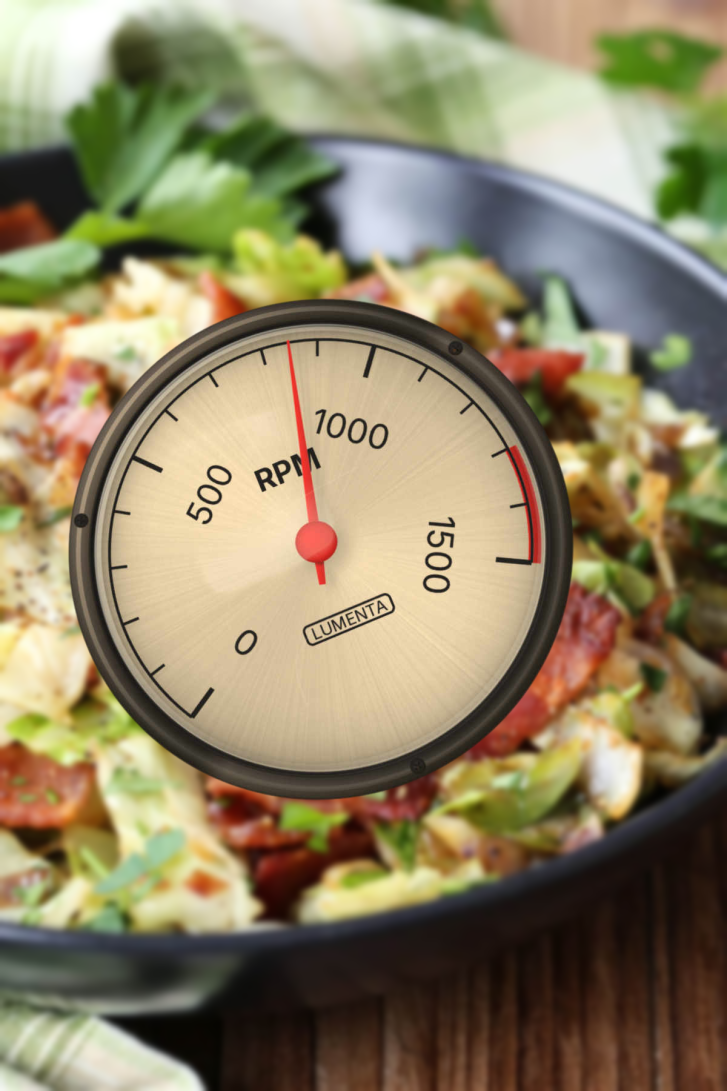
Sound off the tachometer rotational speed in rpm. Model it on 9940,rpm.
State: 850,rpm
